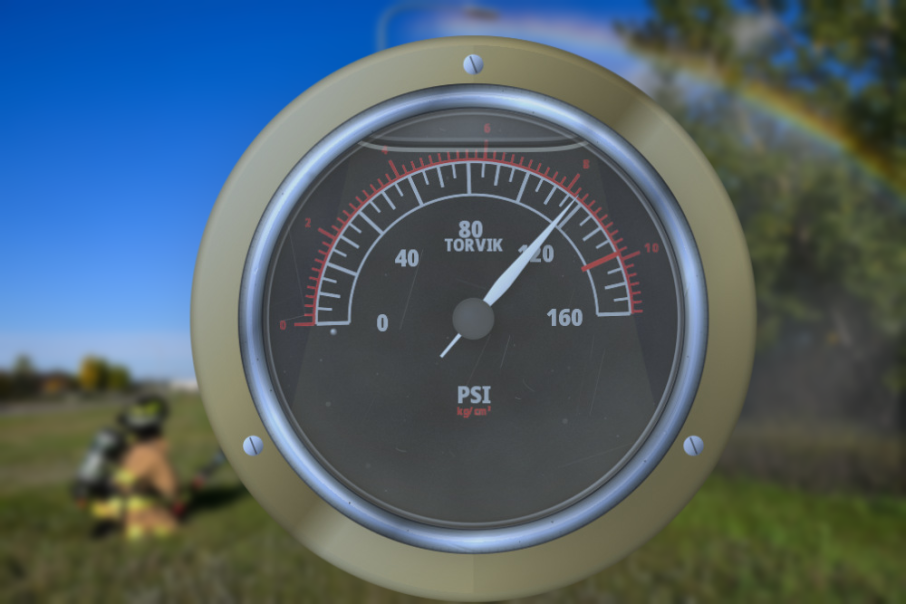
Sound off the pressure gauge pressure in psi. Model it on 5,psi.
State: 117.5,psi
